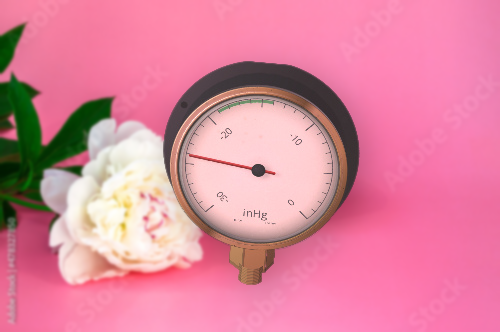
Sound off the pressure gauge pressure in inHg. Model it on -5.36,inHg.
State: -24,inHg
